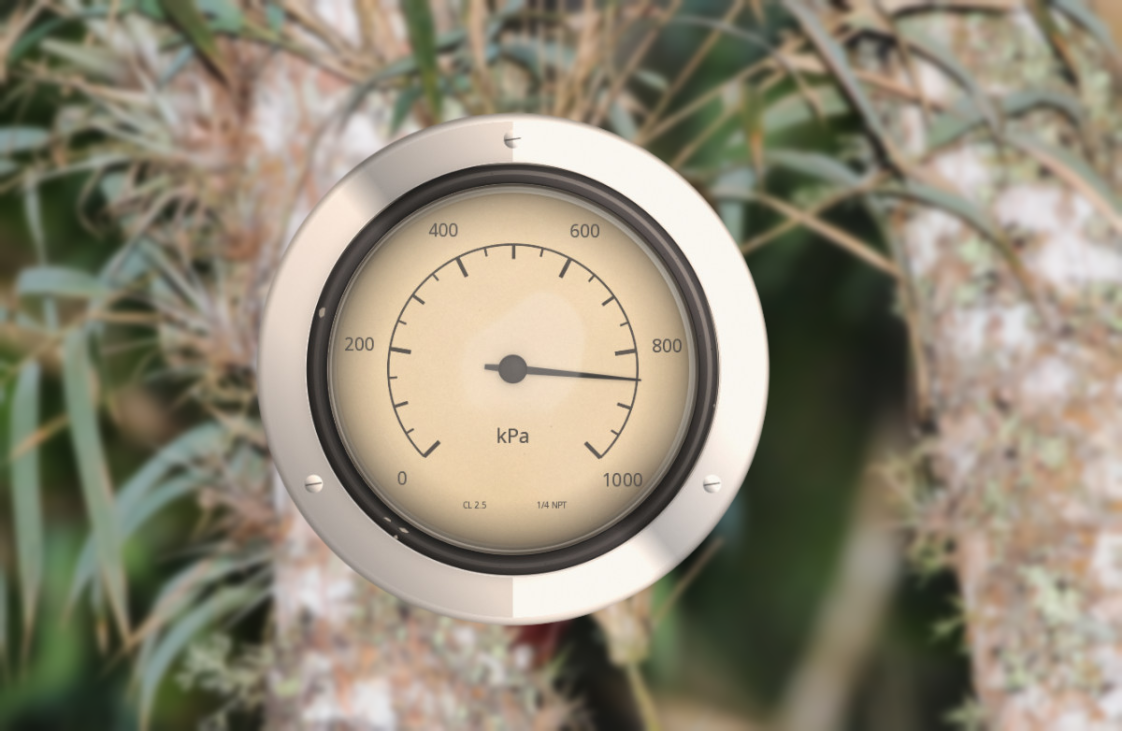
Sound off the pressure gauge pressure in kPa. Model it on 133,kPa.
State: 850,kPa
